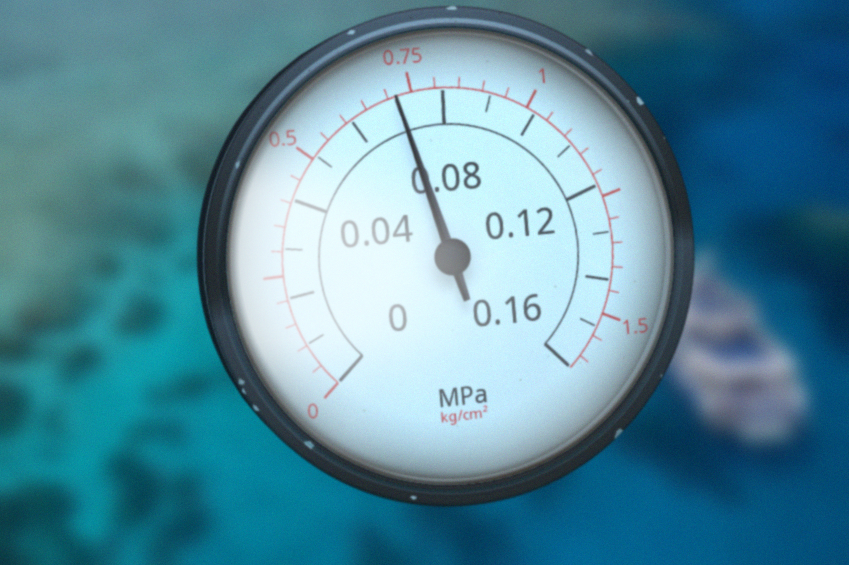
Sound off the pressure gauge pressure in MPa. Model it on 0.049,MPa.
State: 0.07,MPa
